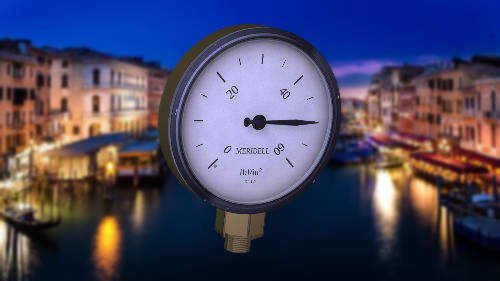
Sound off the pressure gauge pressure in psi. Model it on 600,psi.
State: 50,psi
